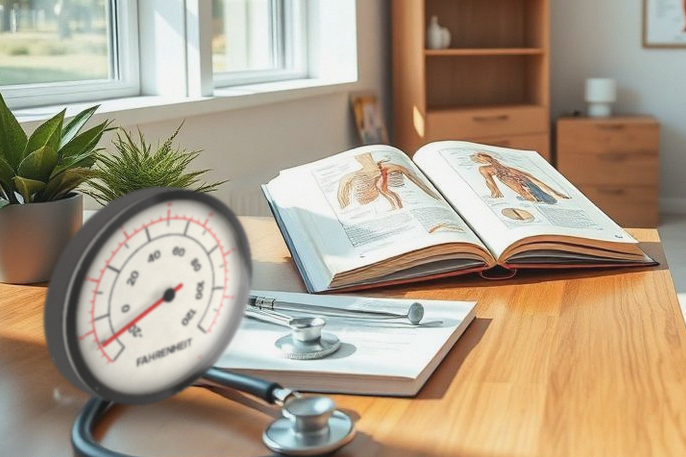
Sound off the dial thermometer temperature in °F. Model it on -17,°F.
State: -10,°F
